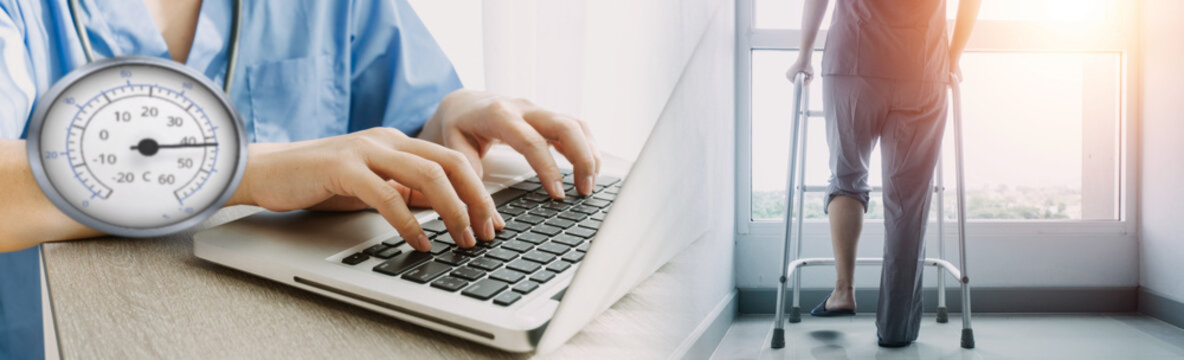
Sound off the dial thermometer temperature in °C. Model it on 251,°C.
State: 42,°C
